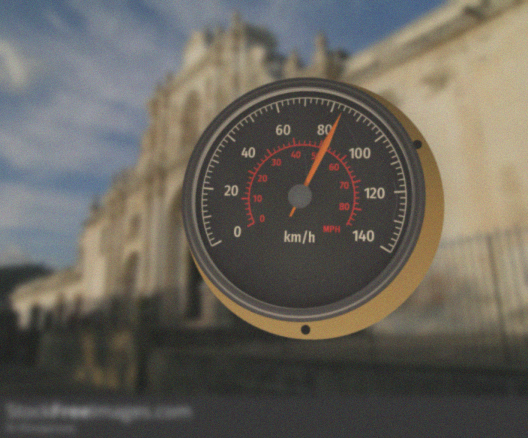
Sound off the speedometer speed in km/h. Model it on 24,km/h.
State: 84,km/h
